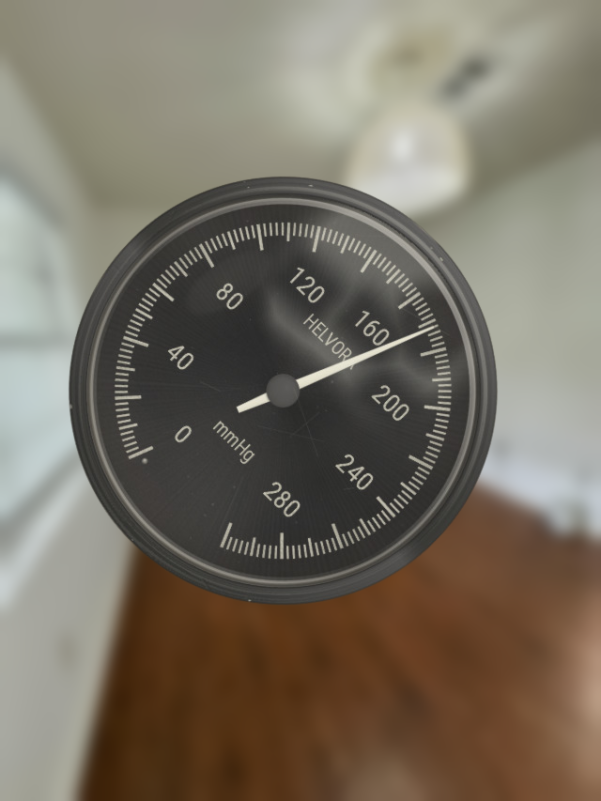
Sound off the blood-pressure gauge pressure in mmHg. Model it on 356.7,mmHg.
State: 172,mmHg
